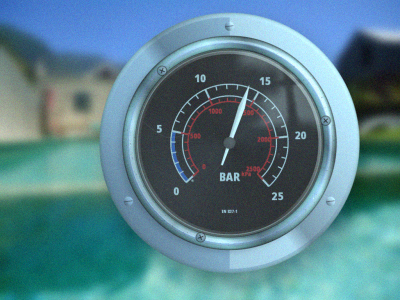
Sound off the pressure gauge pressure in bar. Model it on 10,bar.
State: 14,bar
